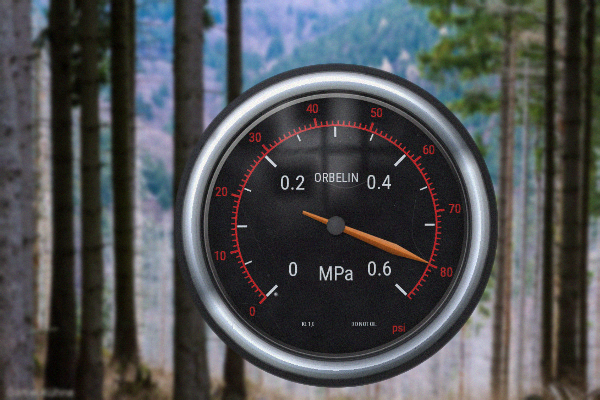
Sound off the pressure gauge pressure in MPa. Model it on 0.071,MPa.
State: 0.55,MPa
